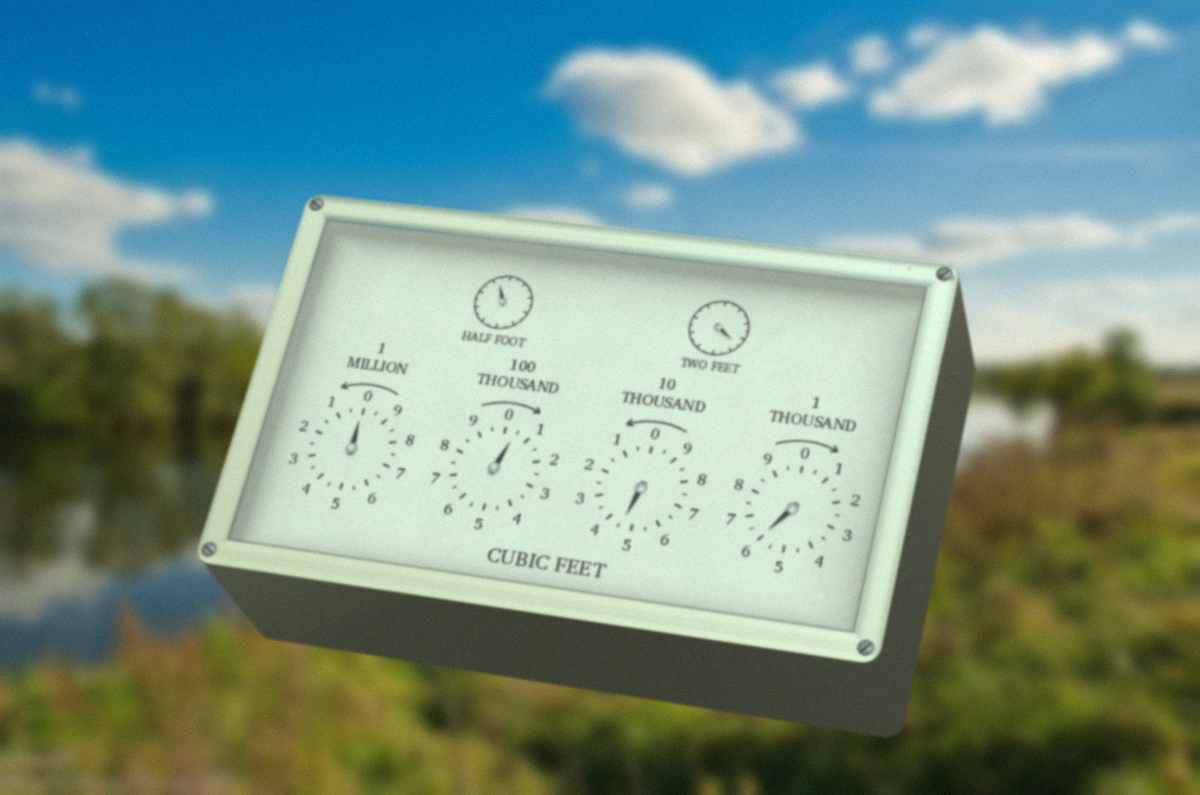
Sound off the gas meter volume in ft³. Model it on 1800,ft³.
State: 4600,ft³
